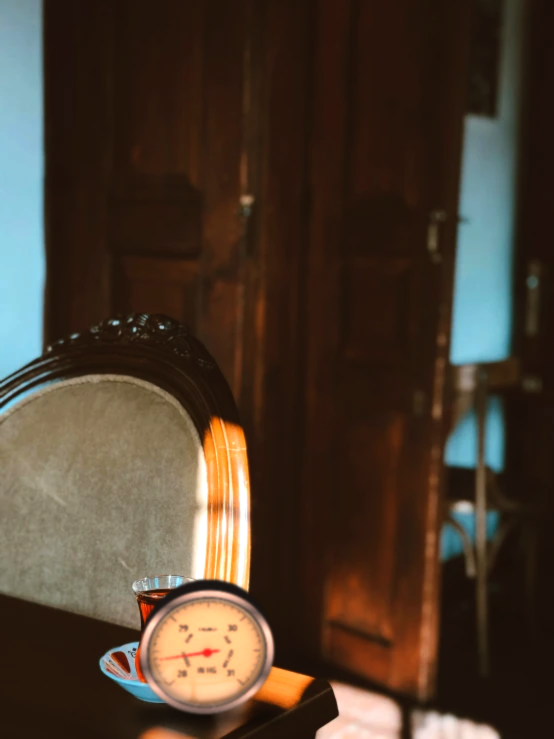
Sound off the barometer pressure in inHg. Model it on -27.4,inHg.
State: 28.4,inHg
